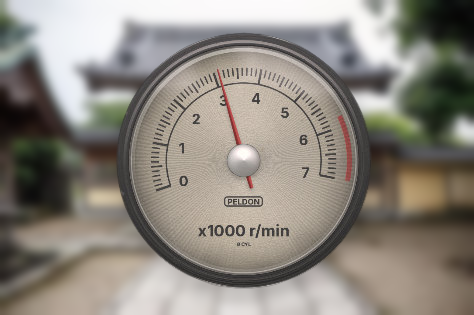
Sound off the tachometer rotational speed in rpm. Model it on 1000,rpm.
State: 3100,rpm
